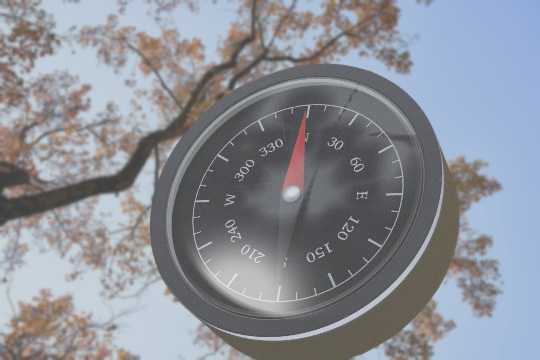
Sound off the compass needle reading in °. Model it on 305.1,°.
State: 0,°
